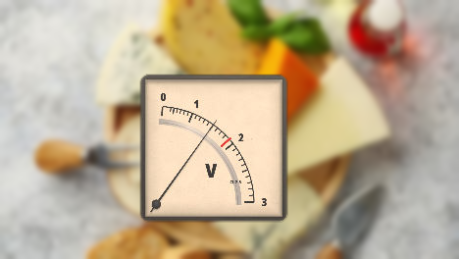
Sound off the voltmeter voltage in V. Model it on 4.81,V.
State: 1.5,V
